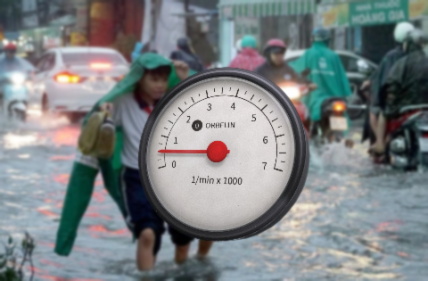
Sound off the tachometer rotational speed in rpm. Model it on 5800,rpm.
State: 500,rpm
